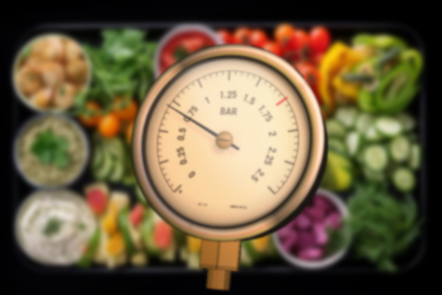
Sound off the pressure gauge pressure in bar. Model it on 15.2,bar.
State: 0.7,bar
